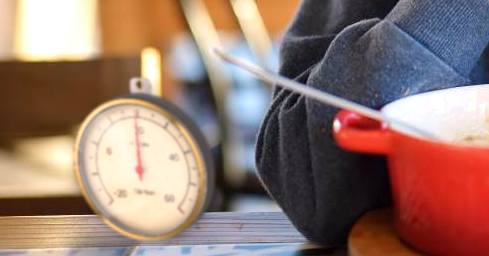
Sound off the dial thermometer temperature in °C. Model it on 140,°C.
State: 20,°C
